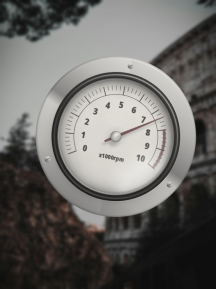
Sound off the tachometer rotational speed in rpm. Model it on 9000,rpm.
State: 7400,rpm
